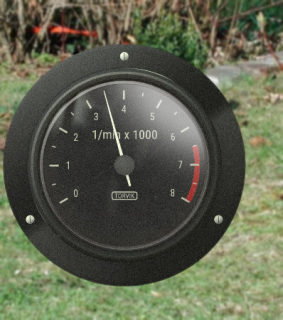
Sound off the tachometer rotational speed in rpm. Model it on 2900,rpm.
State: 3500,rpm
